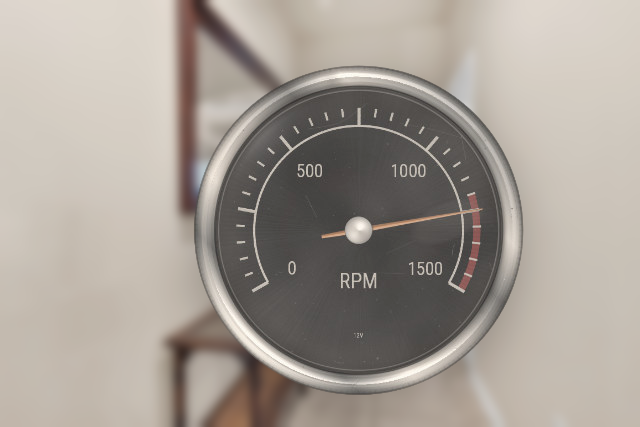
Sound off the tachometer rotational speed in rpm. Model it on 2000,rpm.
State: 1250,rpm
